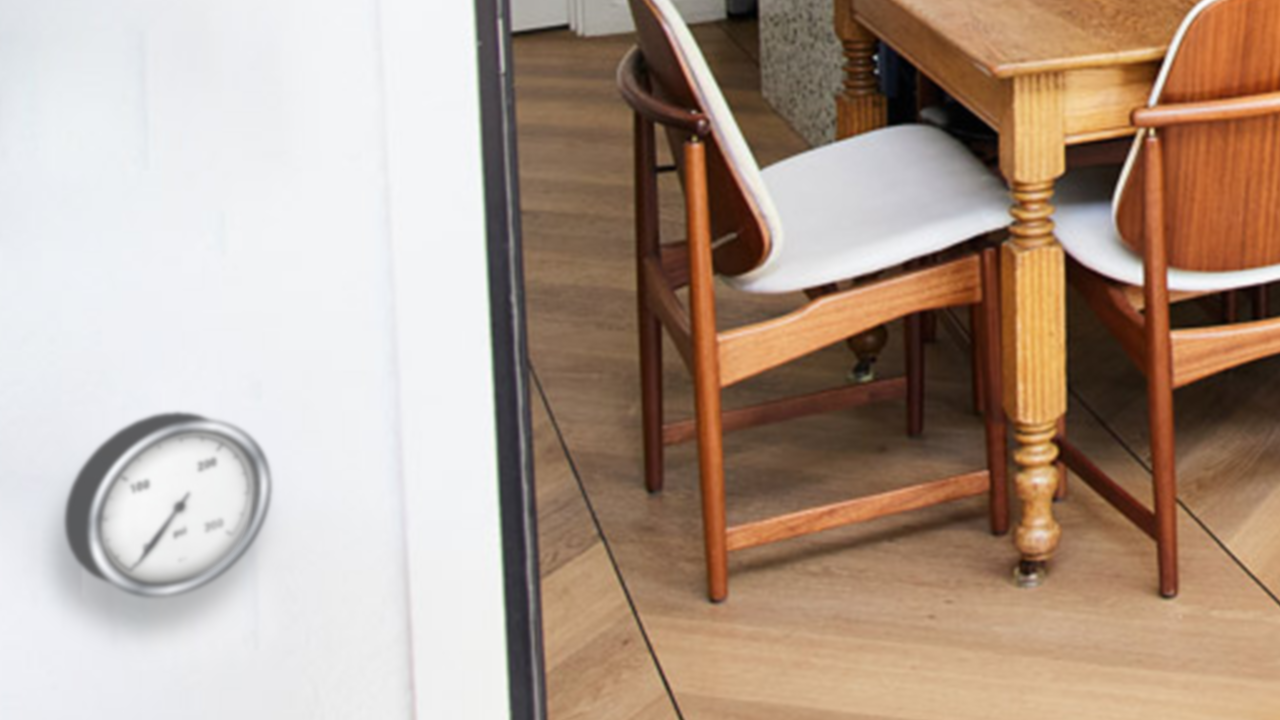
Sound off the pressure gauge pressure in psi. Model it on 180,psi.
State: 0,psi
